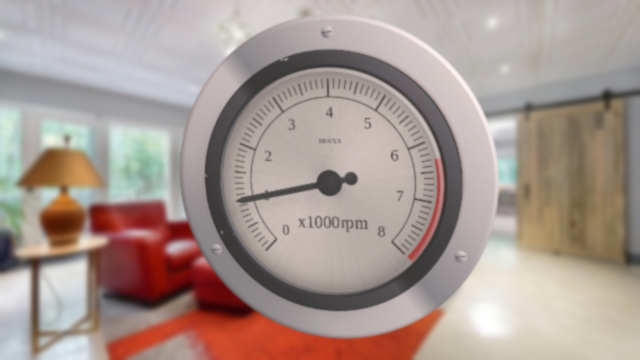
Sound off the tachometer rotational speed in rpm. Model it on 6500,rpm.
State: 1000,rpm
